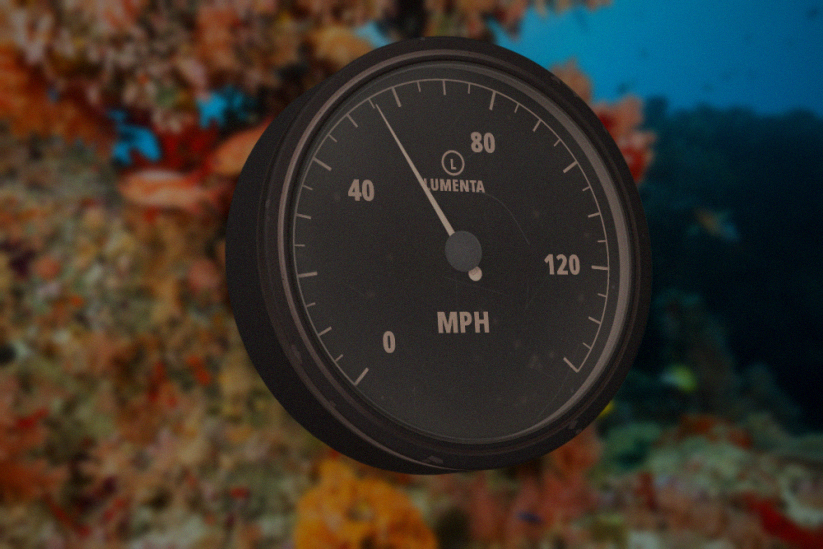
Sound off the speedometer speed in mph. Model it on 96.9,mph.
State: 55,mph
